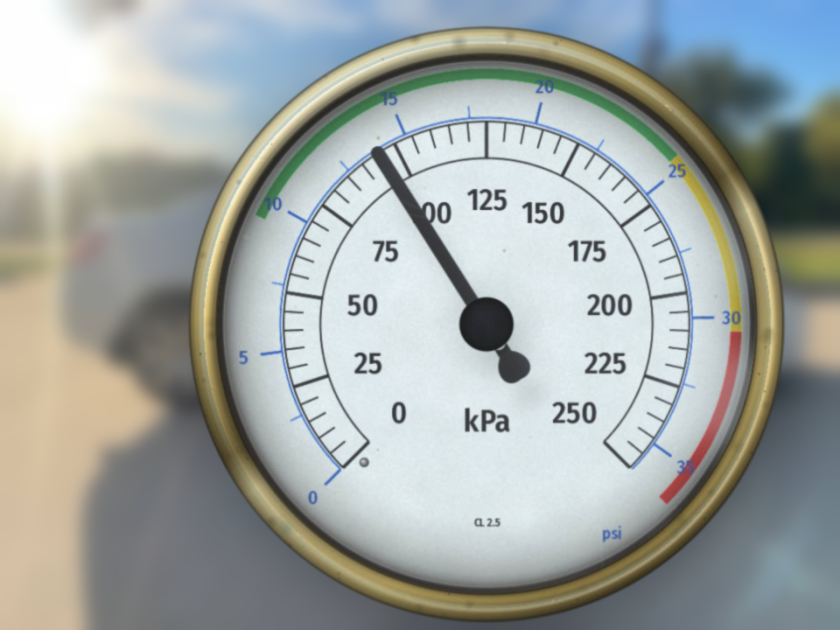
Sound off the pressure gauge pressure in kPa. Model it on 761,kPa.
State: 95,kPa
